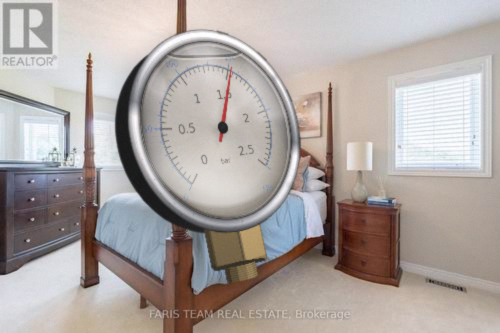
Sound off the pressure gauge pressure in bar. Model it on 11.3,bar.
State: 1.5,bar
